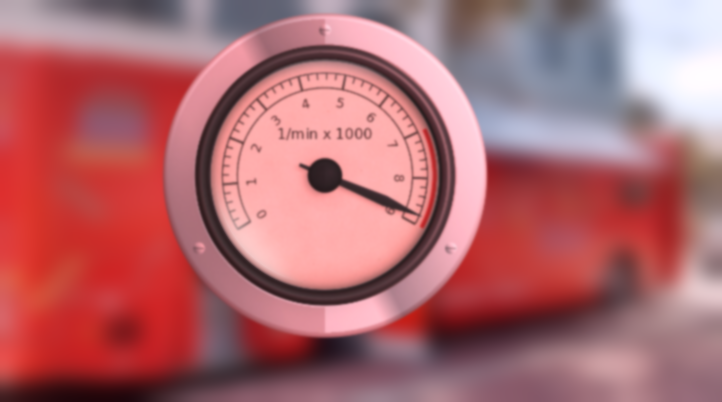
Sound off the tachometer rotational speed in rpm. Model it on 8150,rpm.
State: 8800,rpm
